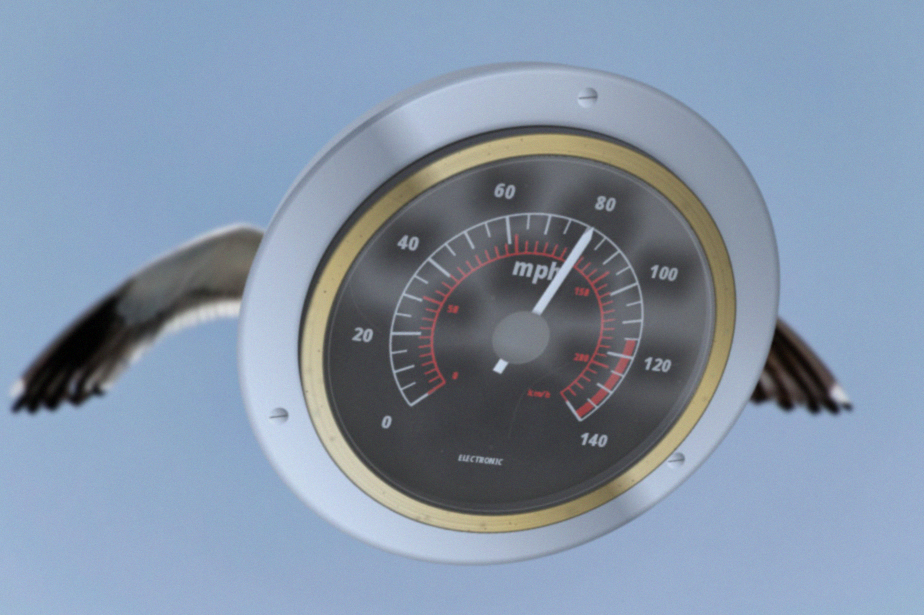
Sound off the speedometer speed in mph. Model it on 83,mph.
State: 80,mph
